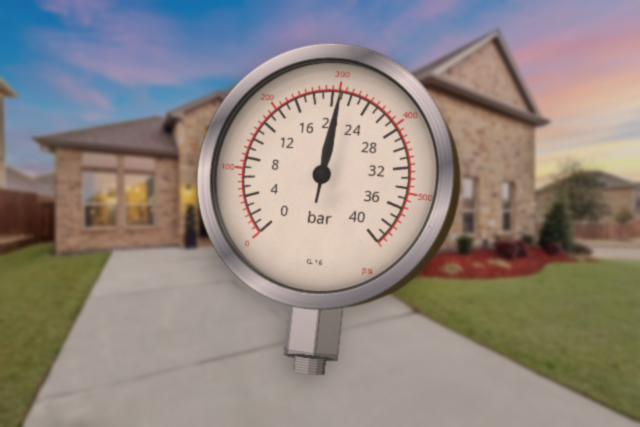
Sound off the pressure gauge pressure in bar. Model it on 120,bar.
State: 21,bar
